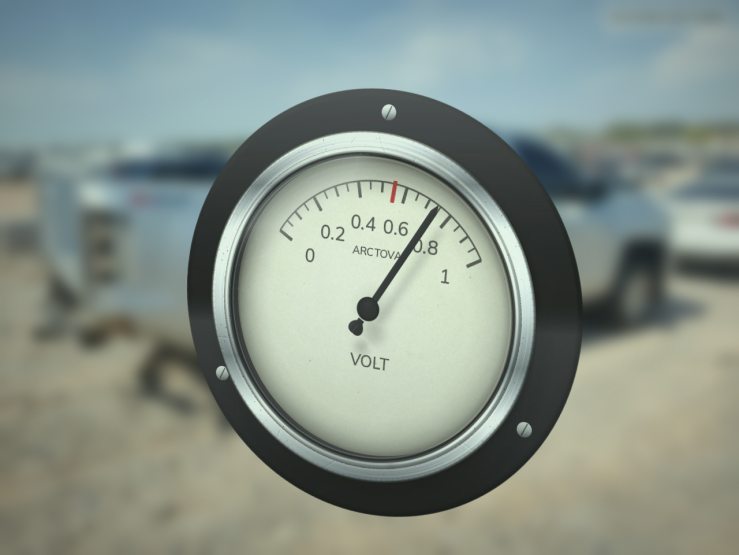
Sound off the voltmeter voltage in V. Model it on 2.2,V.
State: 0.75,V
